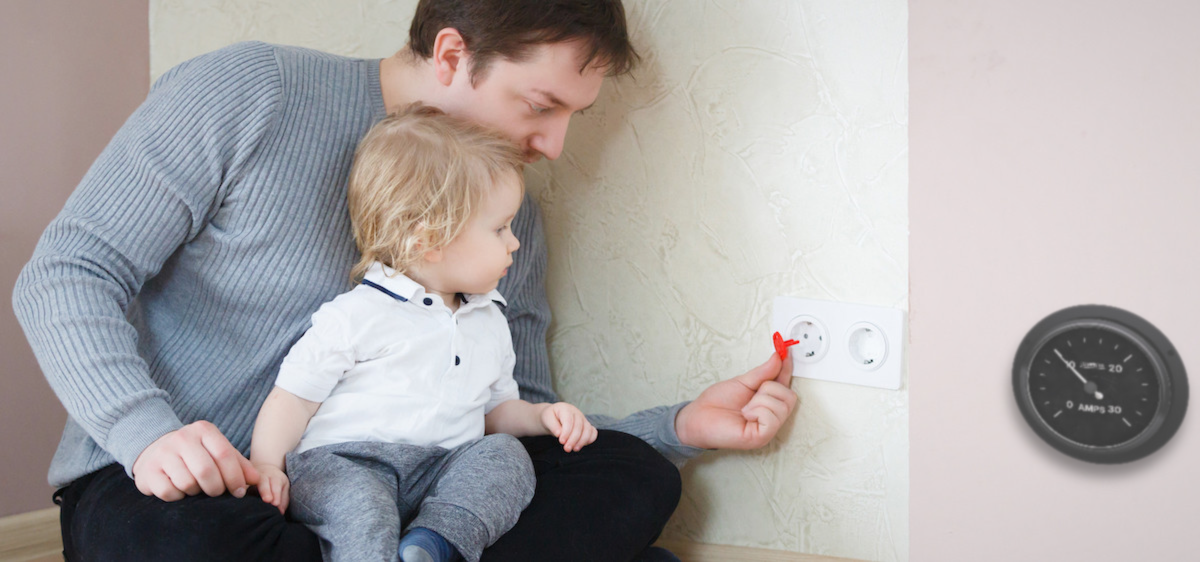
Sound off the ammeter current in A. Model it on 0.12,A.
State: 10,A
